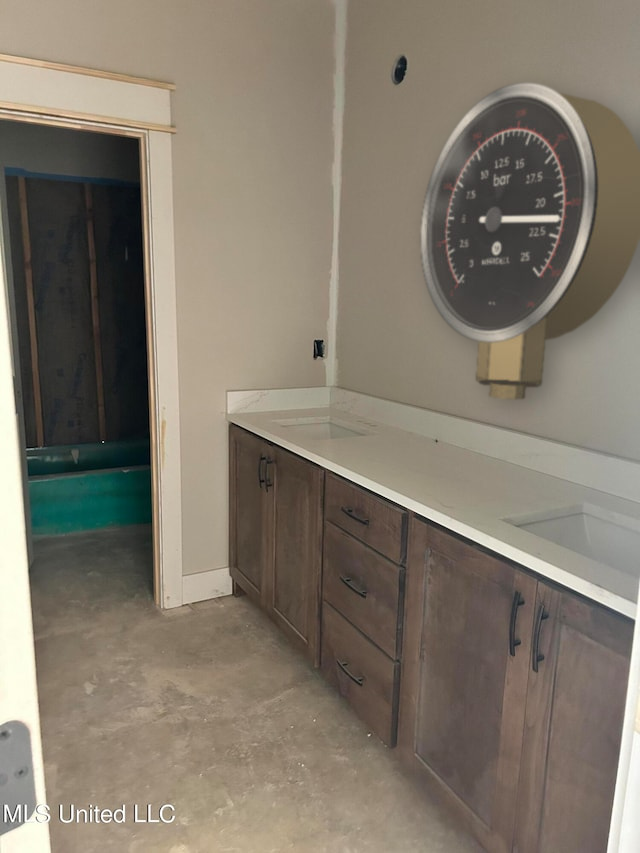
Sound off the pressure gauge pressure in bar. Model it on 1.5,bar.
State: 21.5,bar
